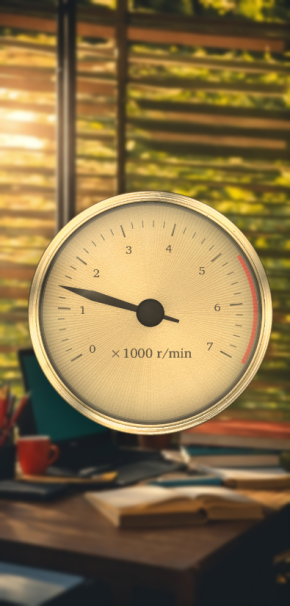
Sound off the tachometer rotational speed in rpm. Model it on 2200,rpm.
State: 1400,rpm
